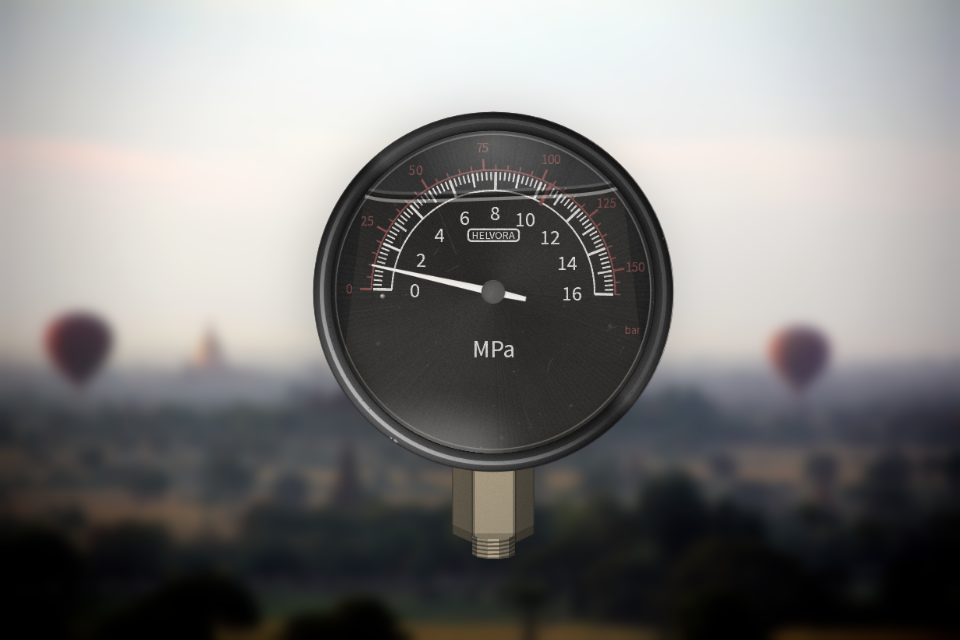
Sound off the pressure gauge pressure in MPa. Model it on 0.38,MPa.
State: 1,MPa
